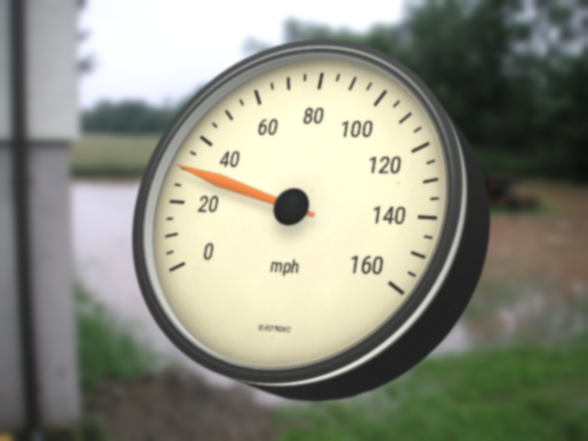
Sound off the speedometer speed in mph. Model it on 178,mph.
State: 30,mph
